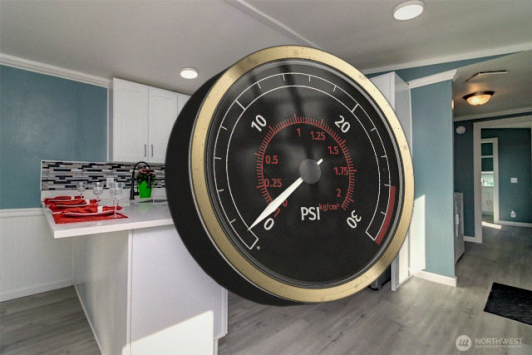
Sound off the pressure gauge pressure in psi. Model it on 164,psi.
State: 1,psi
